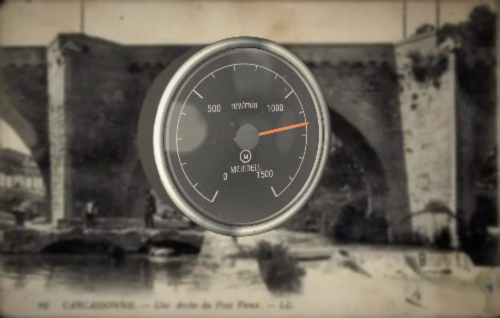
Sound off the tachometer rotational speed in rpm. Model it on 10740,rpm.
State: 1150,rpm
